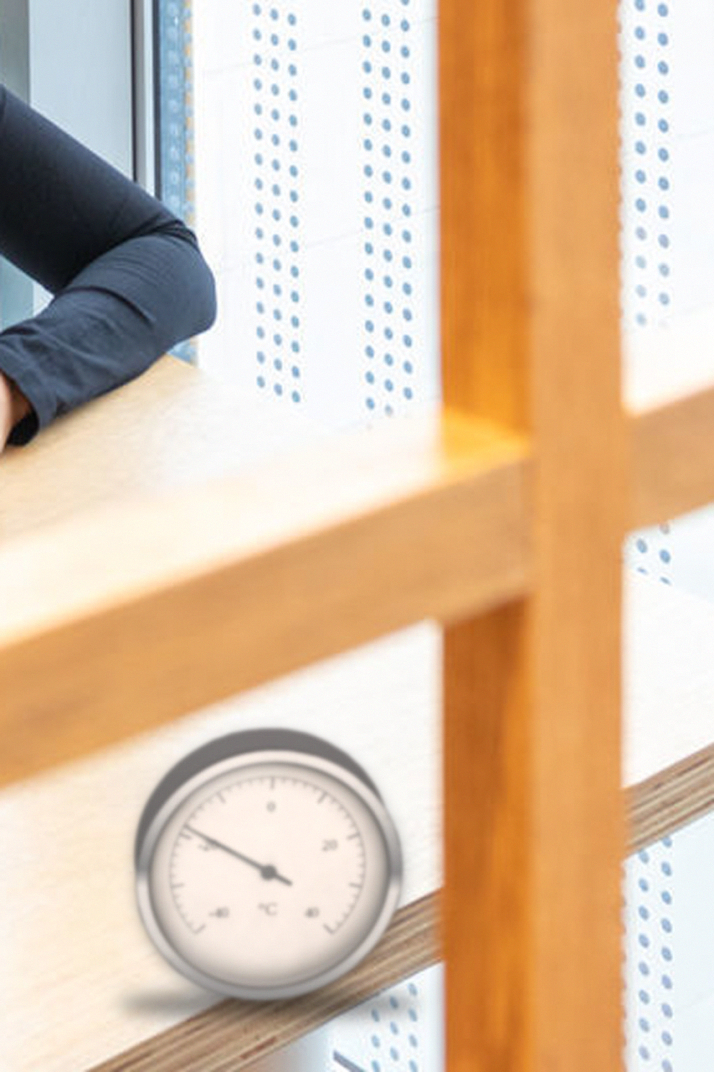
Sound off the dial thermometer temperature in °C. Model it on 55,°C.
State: -18,°C
